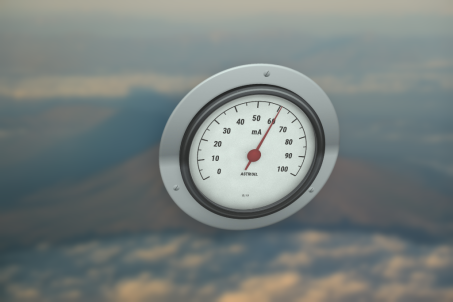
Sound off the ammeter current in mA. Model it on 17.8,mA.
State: 60,mA
